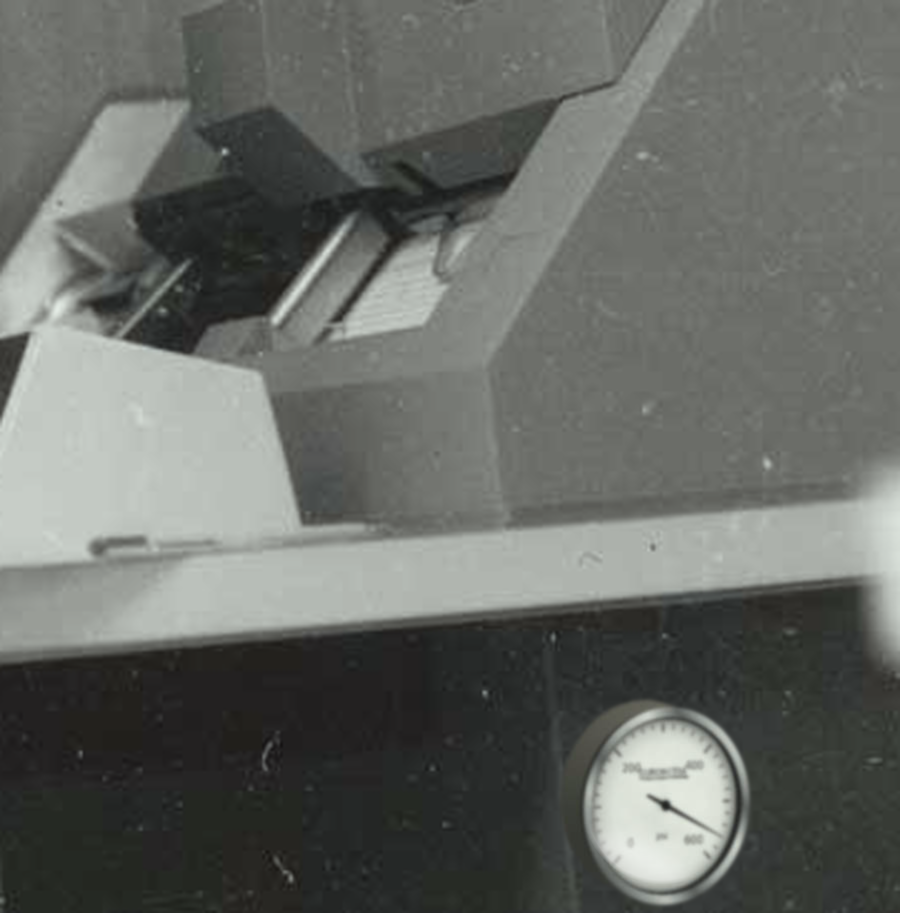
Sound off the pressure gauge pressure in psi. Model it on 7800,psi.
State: 560,psi
